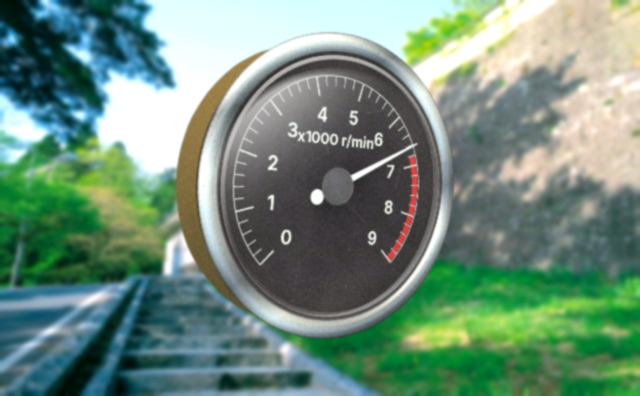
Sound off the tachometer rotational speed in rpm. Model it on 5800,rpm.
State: 6600,rpm
